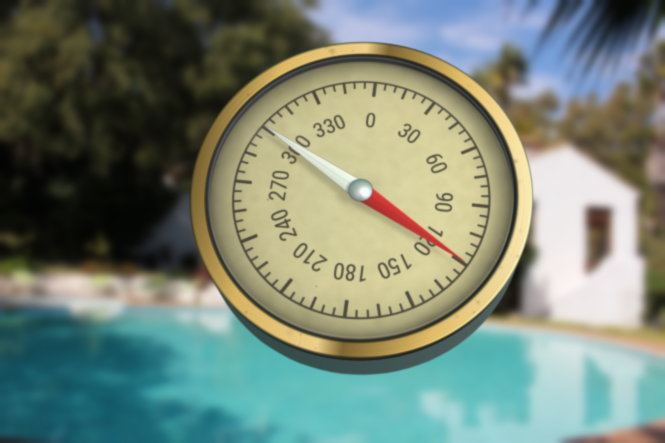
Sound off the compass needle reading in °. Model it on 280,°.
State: 120,°
